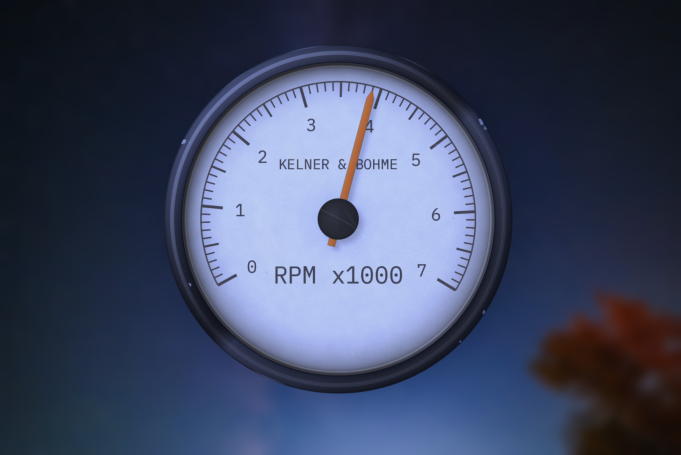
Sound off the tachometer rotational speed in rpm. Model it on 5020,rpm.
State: 3900,rpm
